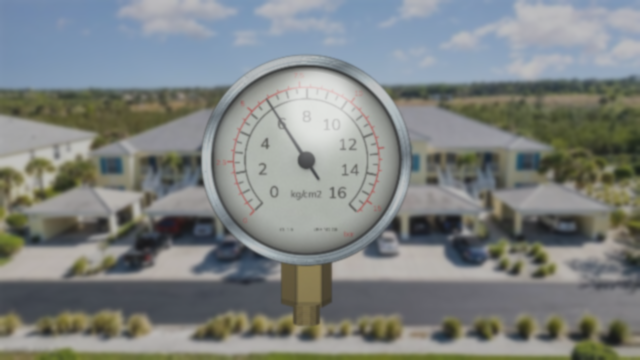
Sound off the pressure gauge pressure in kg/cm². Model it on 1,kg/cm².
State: 6,kg/cm²
